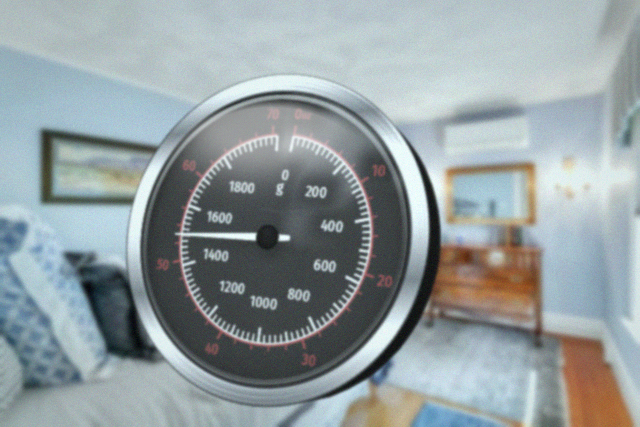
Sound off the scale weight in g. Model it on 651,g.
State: 1500,g
